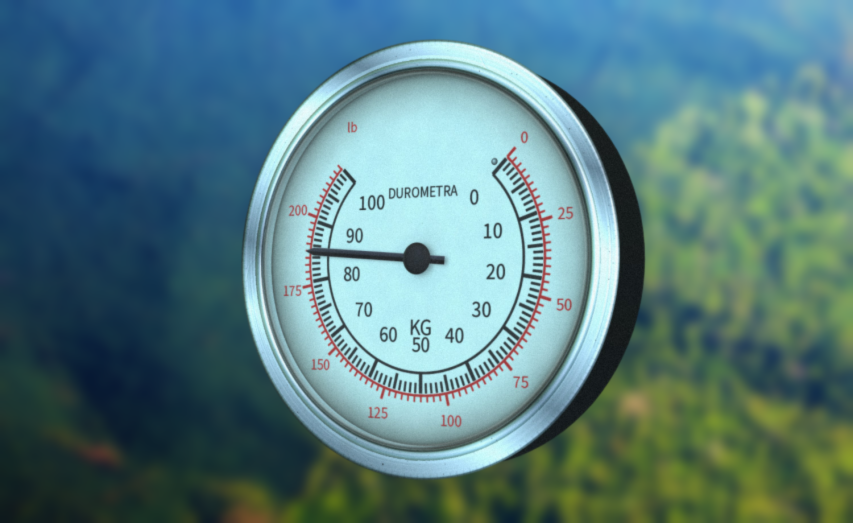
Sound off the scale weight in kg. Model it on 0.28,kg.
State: 85,kg
